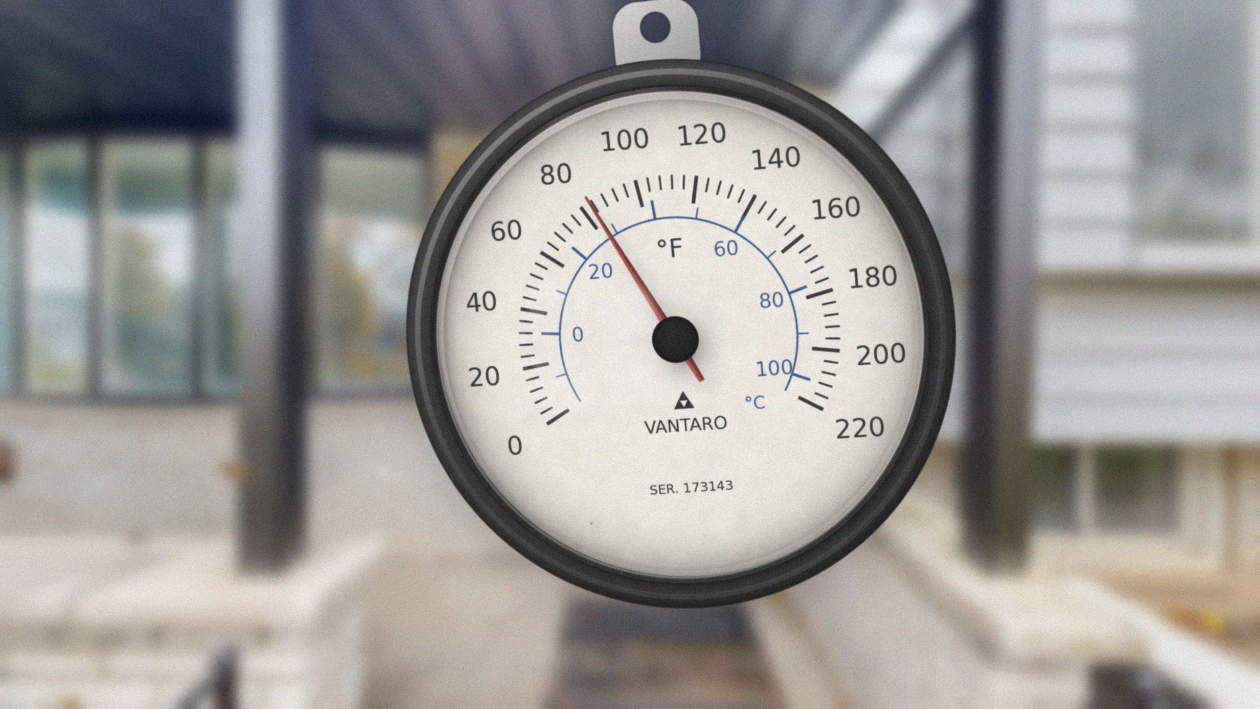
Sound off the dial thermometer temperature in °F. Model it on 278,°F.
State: 84,°F
